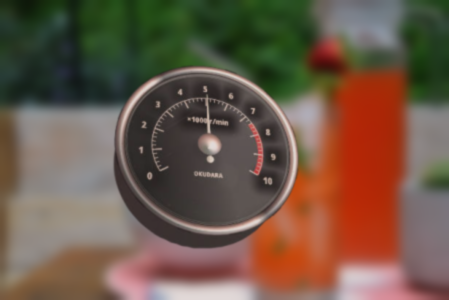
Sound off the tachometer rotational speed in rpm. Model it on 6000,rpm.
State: 5000,rpm
